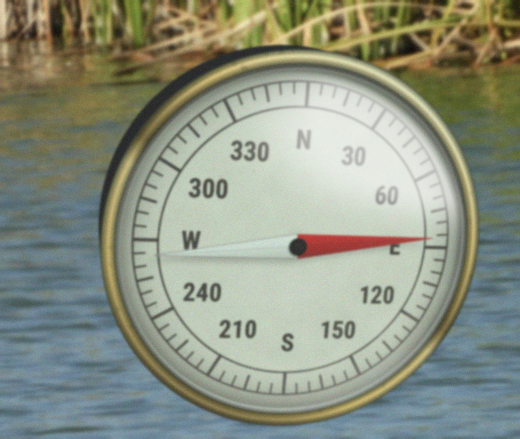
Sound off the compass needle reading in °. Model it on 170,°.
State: 85,°
